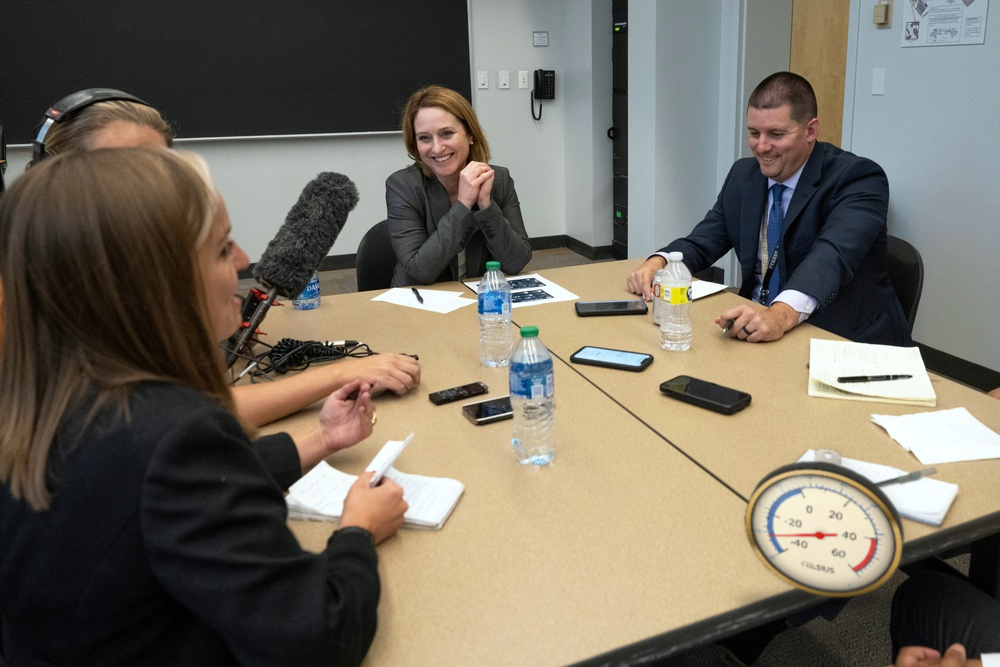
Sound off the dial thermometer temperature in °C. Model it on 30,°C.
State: -30,°C
